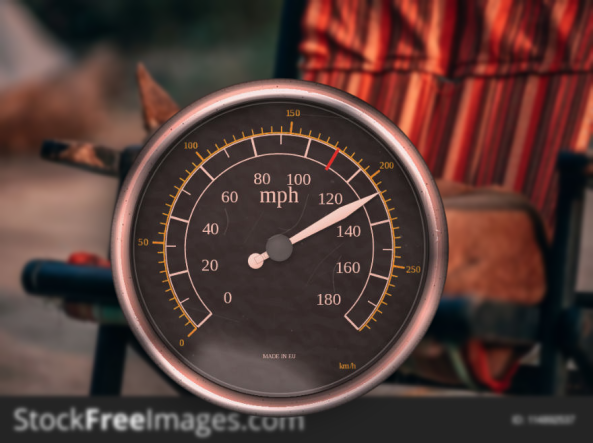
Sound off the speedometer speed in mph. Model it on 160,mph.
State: 130,mph
